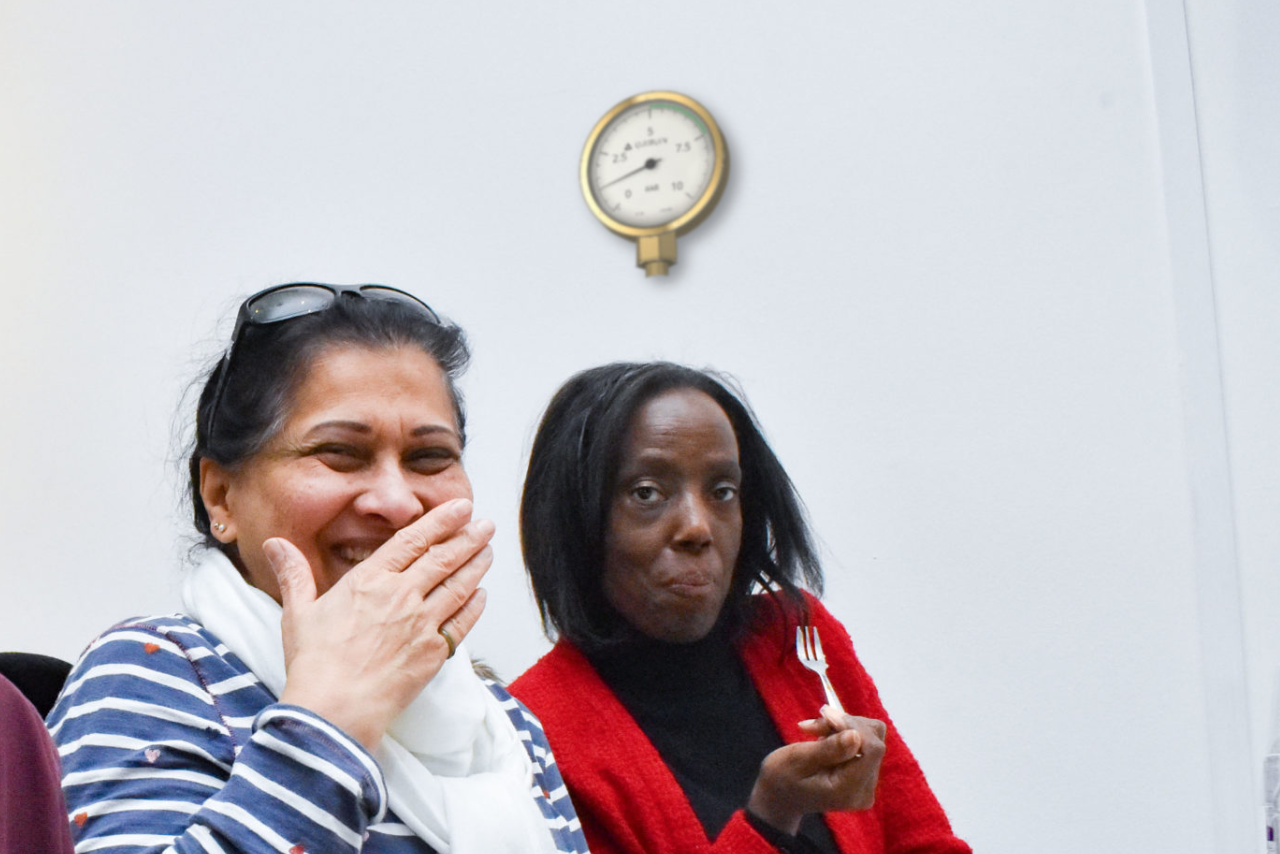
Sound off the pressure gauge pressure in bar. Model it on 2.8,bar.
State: 1,bar
